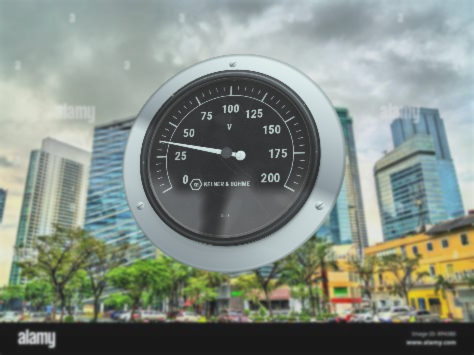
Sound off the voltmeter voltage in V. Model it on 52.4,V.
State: 35,V
